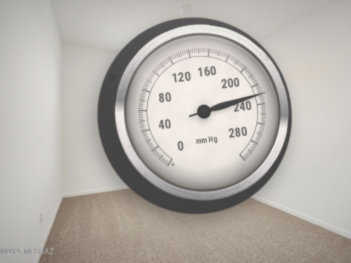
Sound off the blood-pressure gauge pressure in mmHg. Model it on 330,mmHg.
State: 230,mmHg
